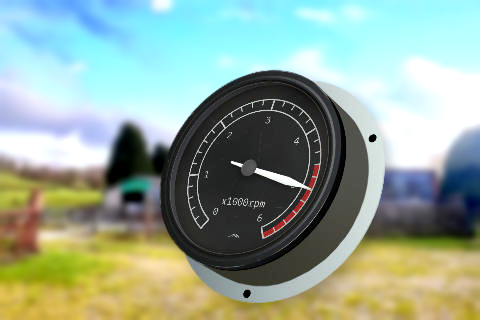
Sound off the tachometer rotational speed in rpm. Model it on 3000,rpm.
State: 5000,rpm
